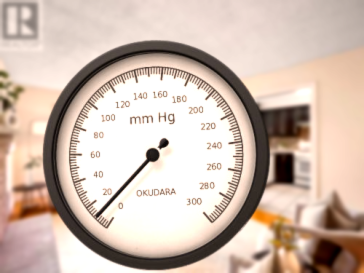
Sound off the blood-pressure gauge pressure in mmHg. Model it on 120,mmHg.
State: 10,mmHg
